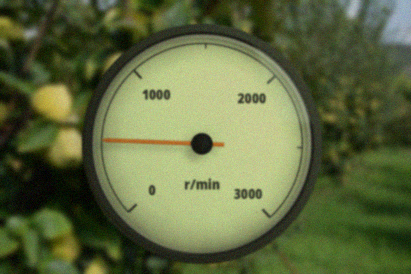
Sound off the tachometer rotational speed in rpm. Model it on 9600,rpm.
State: 500,rpm
